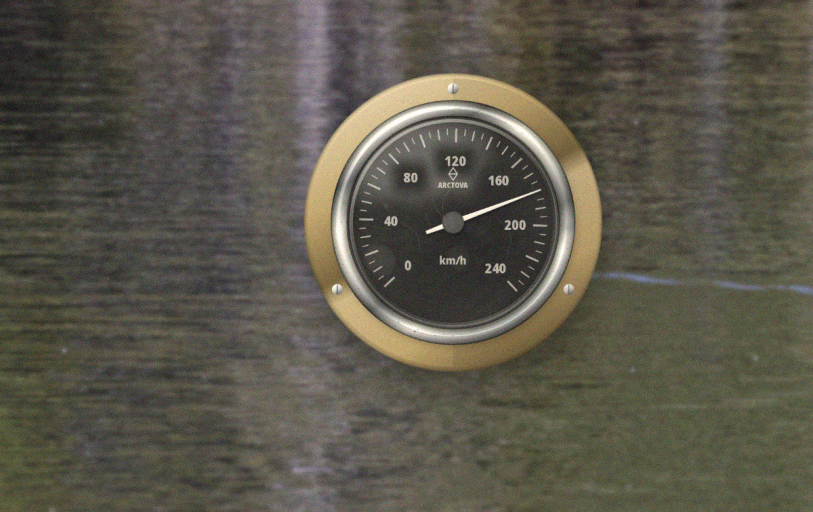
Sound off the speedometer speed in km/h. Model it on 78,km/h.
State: 180,km/h
